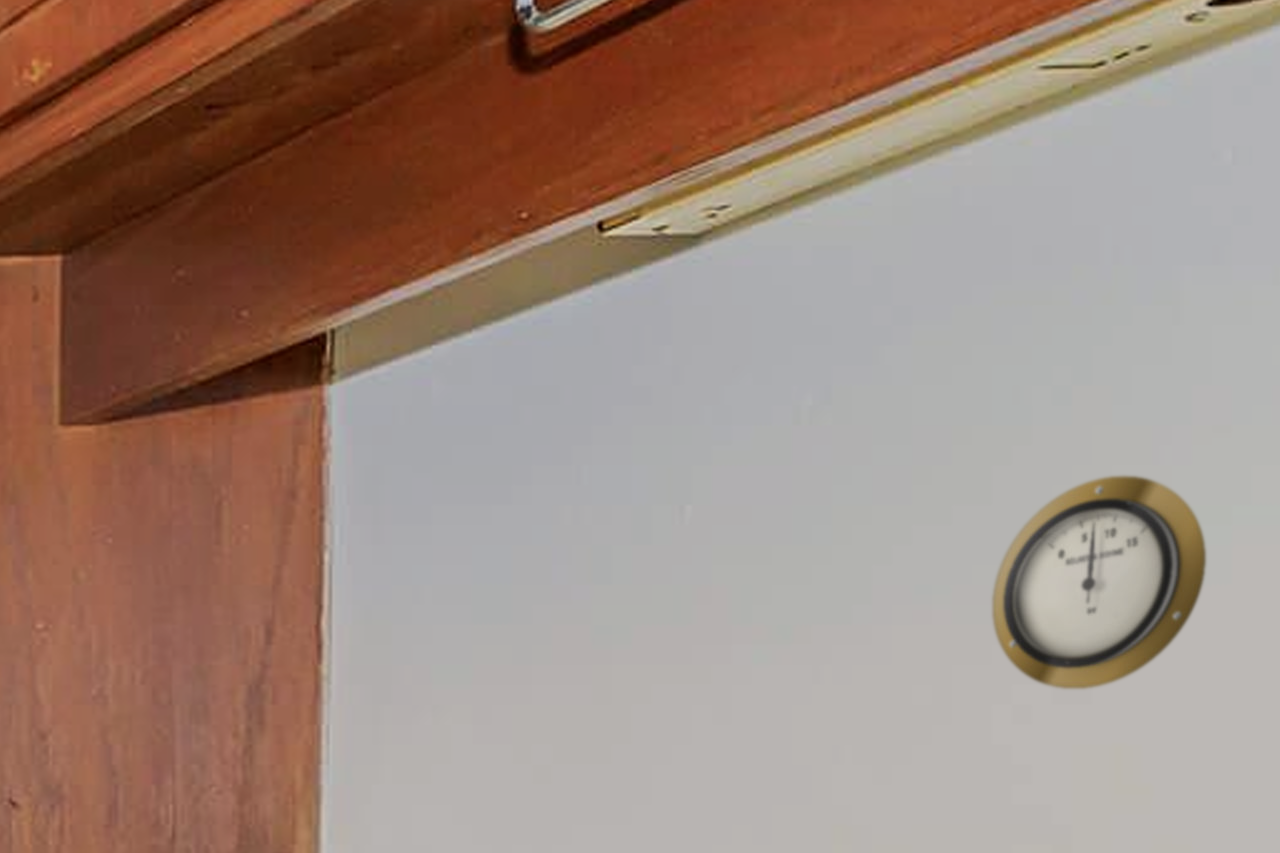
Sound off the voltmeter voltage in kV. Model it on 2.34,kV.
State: 7.5,kV
